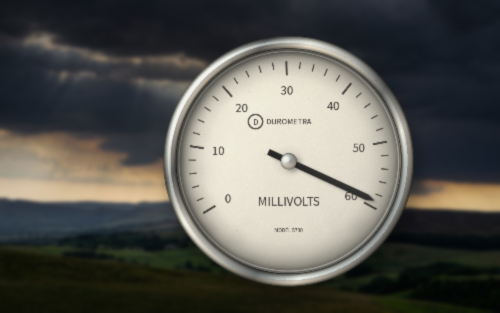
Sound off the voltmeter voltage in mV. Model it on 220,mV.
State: 59,mV
